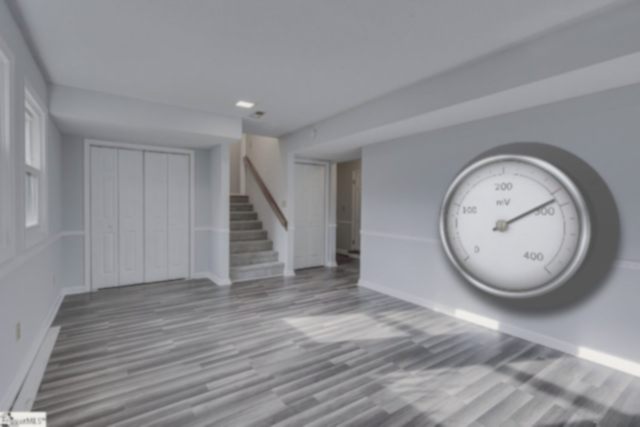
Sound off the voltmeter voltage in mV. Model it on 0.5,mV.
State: 290,mV
